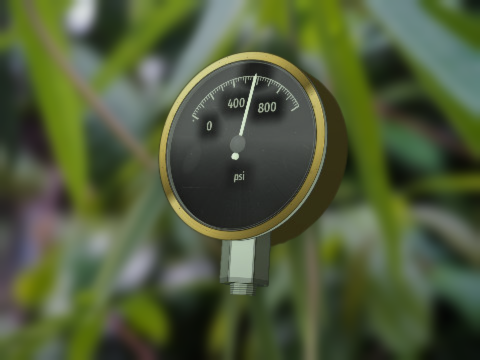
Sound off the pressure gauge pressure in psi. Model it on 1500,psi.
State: 600,psi
